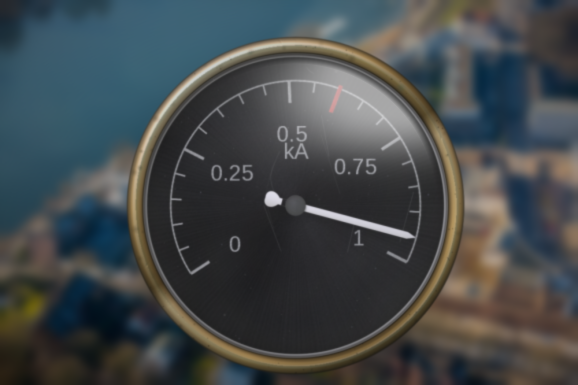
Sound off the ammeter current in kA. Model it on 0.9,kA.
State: 0.95,kA
